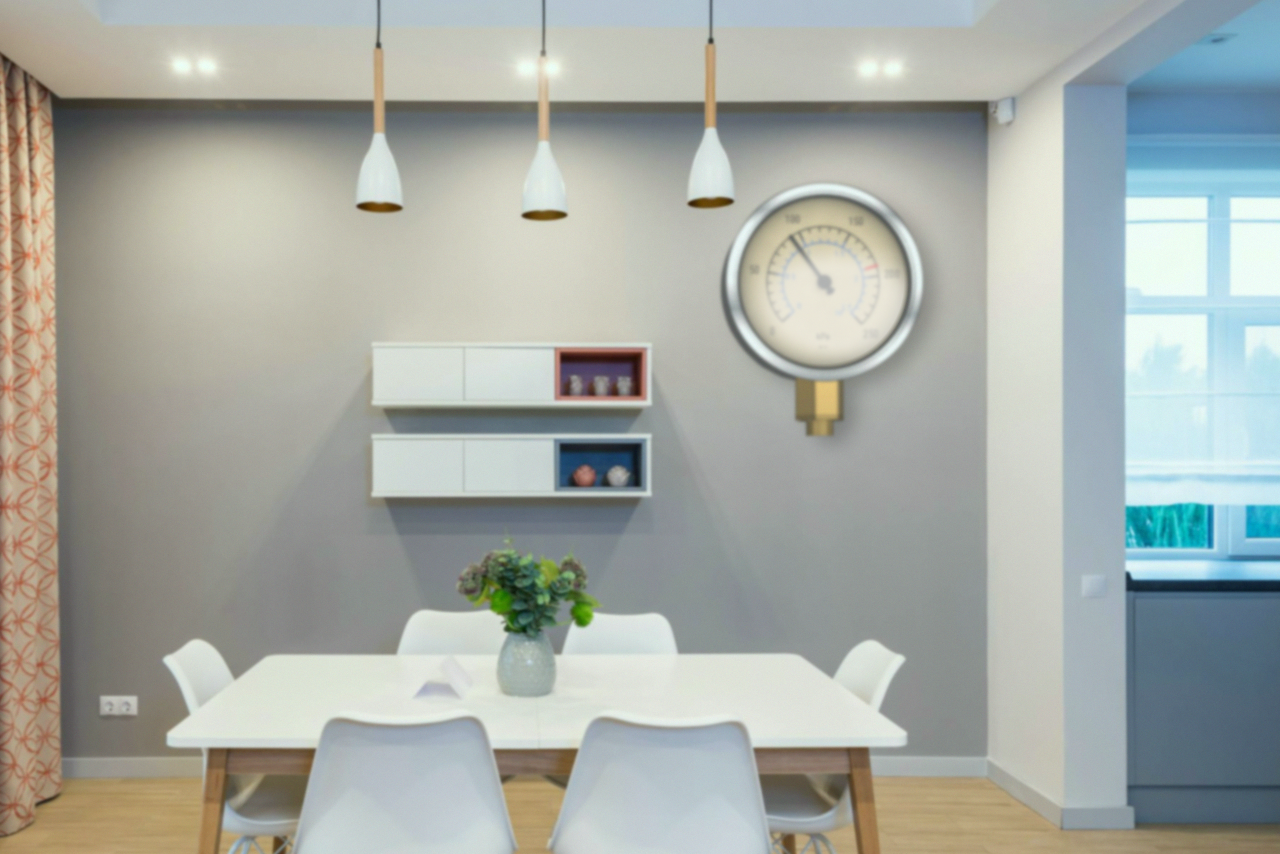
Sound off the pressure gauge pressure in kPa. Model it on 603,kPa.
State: 90,kPa
